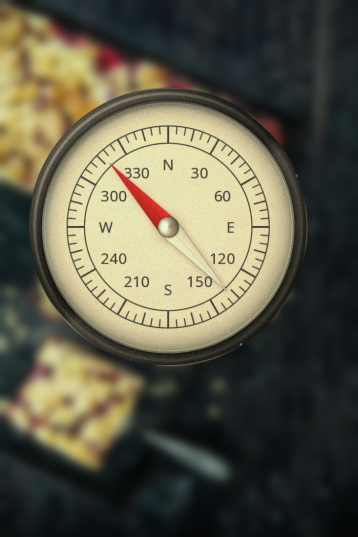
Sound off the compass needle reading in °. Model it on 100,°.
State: 317.5,°
